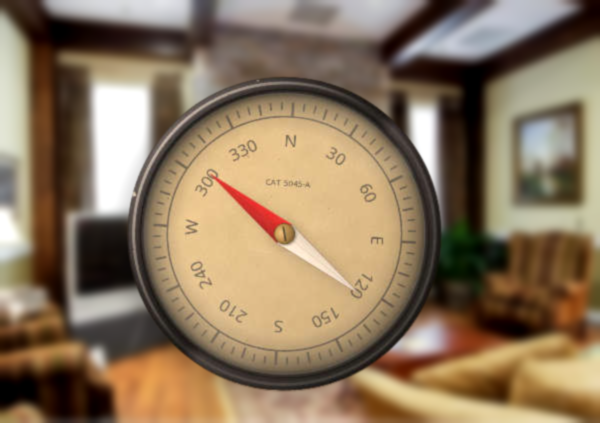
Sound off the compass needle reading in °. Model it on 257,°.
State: 305,°
